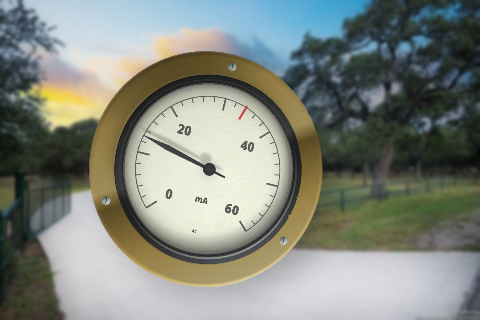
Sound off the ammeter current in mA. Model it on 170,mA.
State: 13,mA
